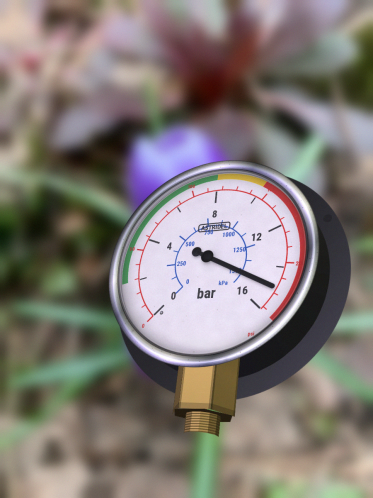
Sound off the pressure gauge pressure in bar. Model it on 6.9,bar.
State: 15,bar
